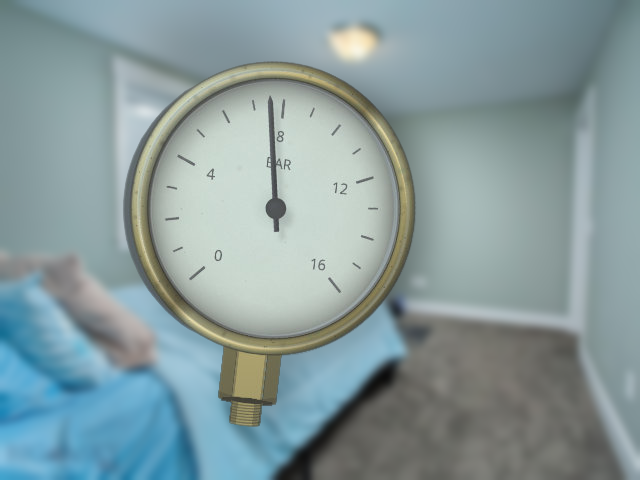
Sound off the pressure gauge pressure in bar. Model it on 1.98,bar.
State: 7.5,bar
